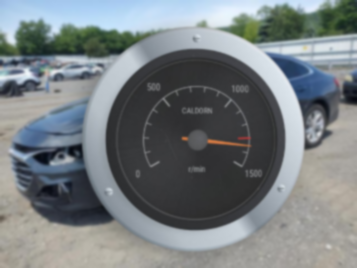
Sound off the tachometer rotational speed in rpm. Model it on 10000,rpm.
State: 1350,rpm
